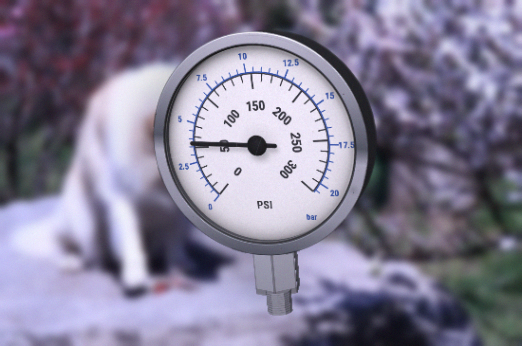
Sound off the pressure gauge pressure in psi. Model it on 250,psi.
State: 55,psi
